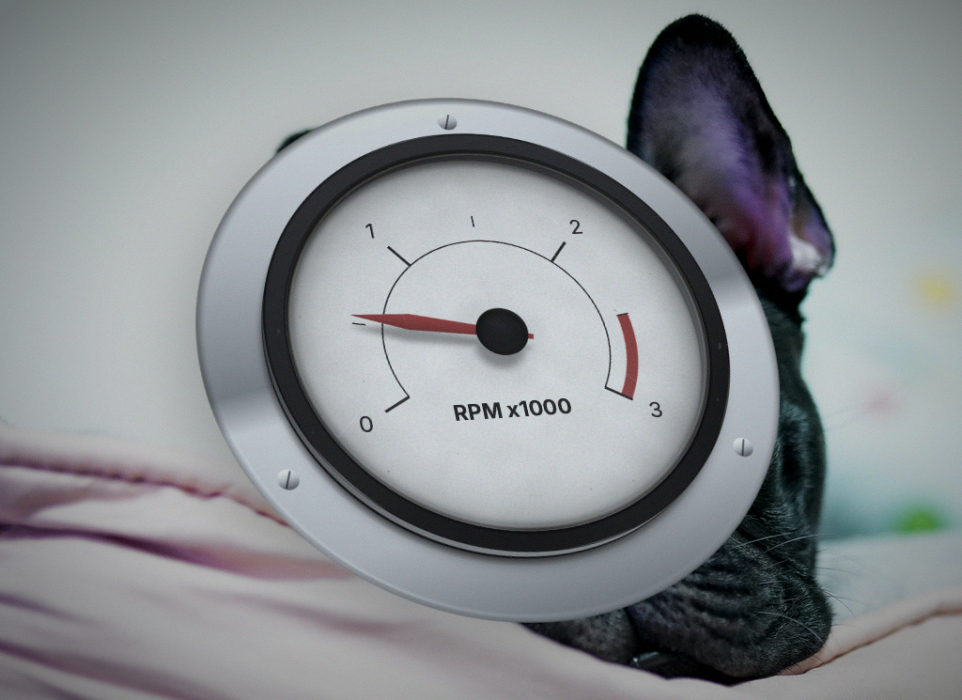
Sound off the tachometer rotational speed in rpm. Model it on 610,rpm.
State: 500,rpm
